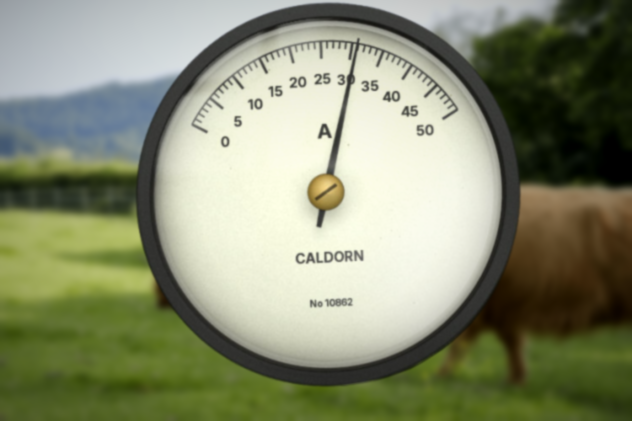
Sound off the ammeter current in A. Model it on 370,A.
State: 31,A
